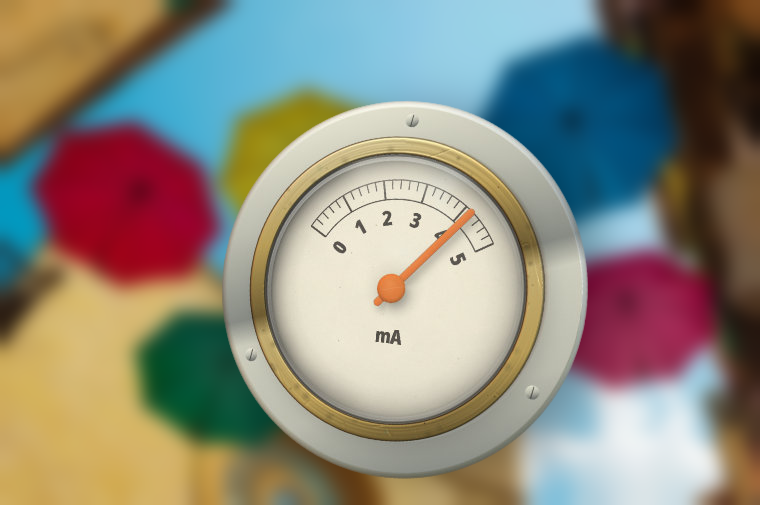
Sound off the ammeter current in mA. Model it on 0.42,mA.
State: 4.2,mA
